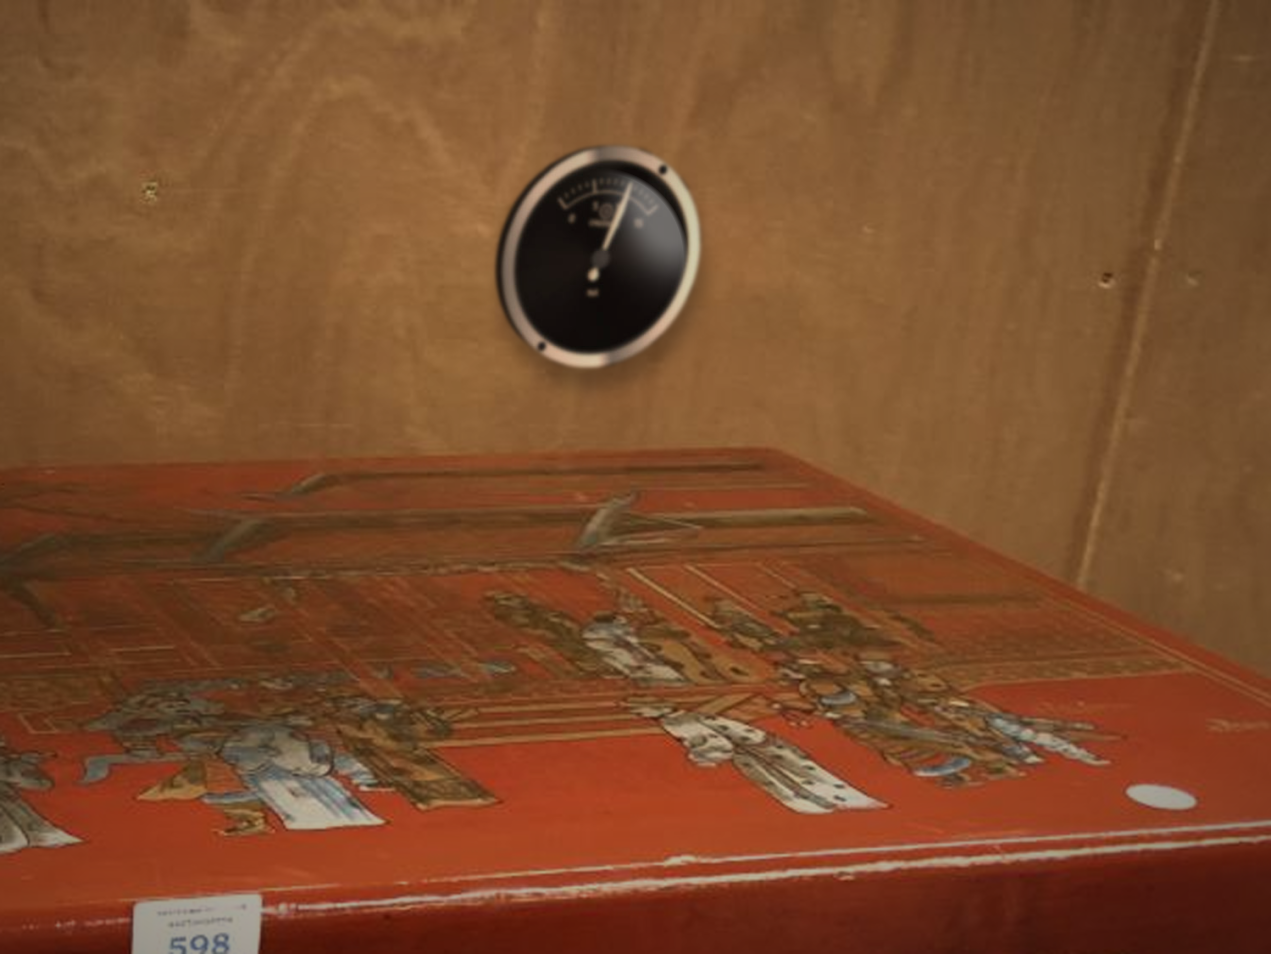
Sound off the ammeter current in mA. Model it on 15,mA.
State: 10,mA
